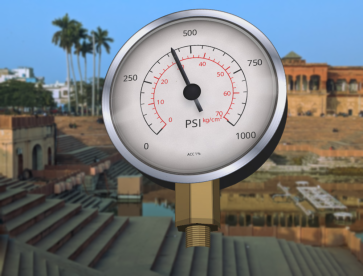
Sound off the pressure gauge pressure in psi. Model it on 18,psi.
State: 425,psi
